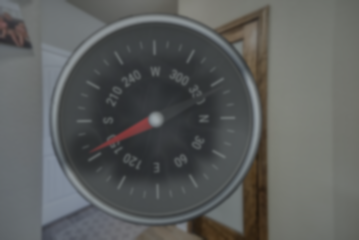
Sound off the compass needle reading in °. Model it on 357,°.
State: 155,°
